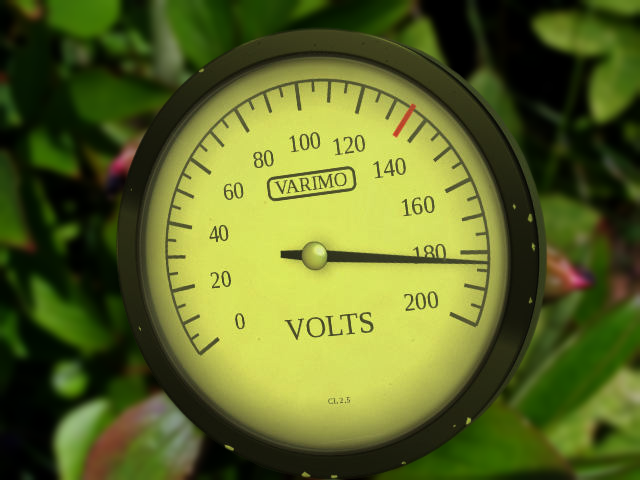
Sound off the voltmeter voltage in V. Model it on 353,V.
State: 182.5,V
